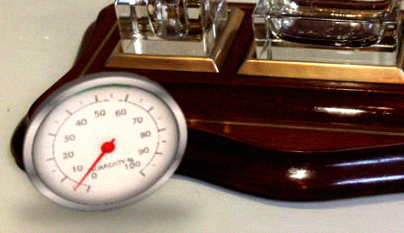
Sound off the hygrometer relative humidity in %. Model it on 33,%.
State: 5,%
